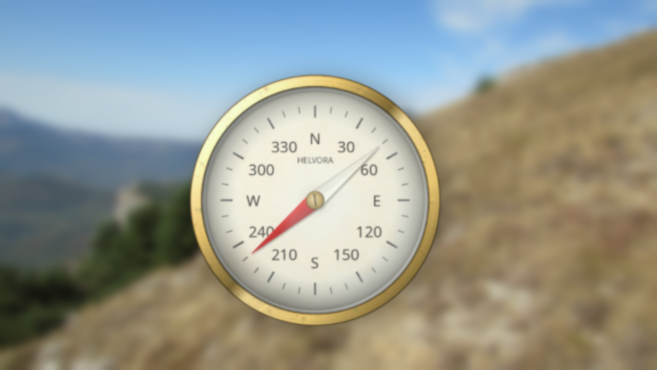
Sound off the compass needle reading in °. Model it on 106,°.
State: 230,°
